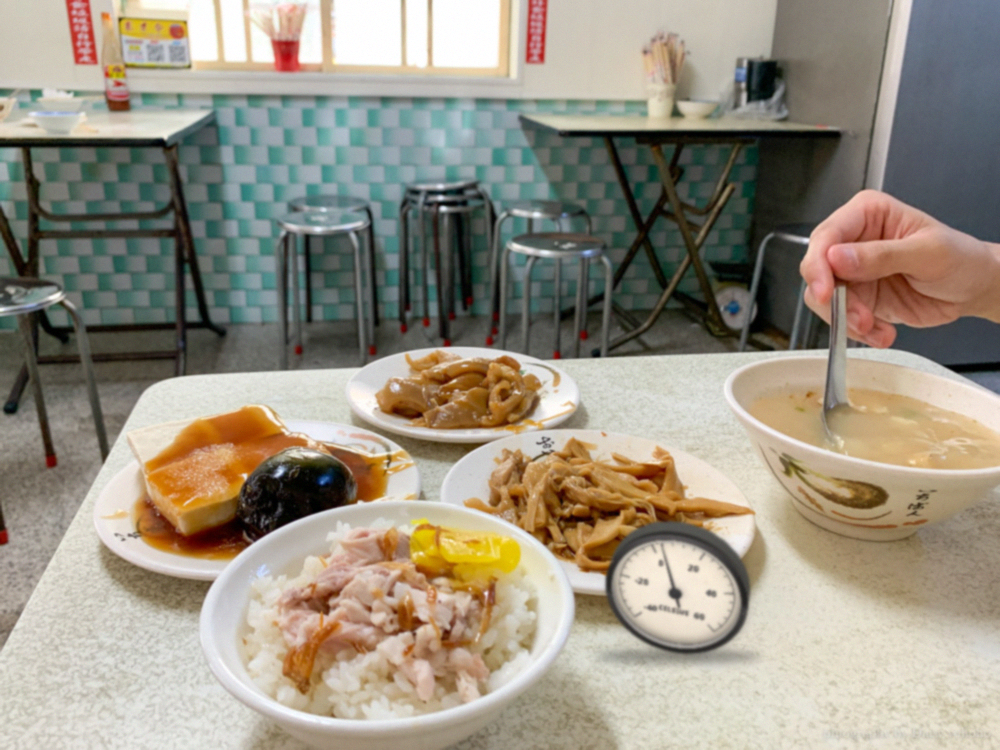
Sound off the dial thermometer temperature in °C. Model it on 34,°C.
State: 4,°C
